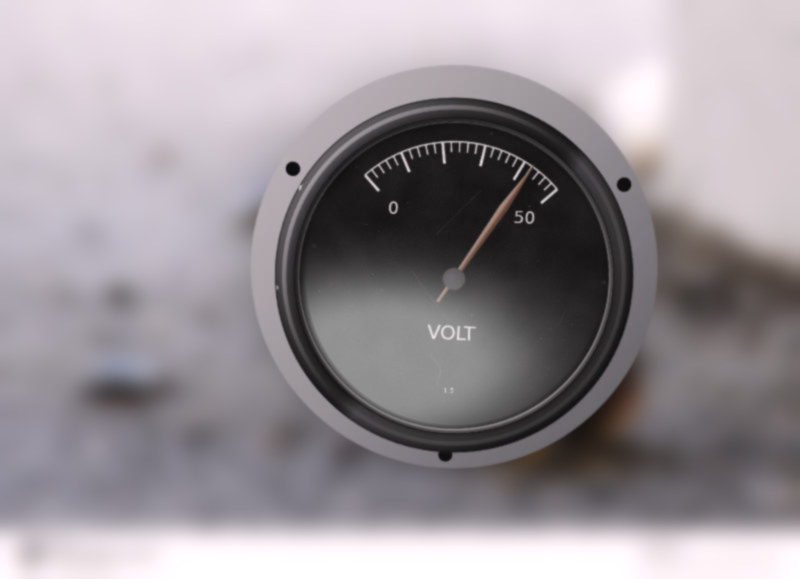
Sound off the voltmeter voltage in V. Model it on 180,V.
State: 42,V
